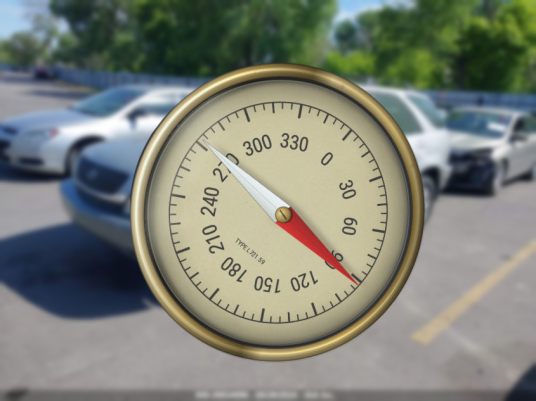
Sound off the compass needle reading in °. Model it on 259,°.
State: 92.5,°
